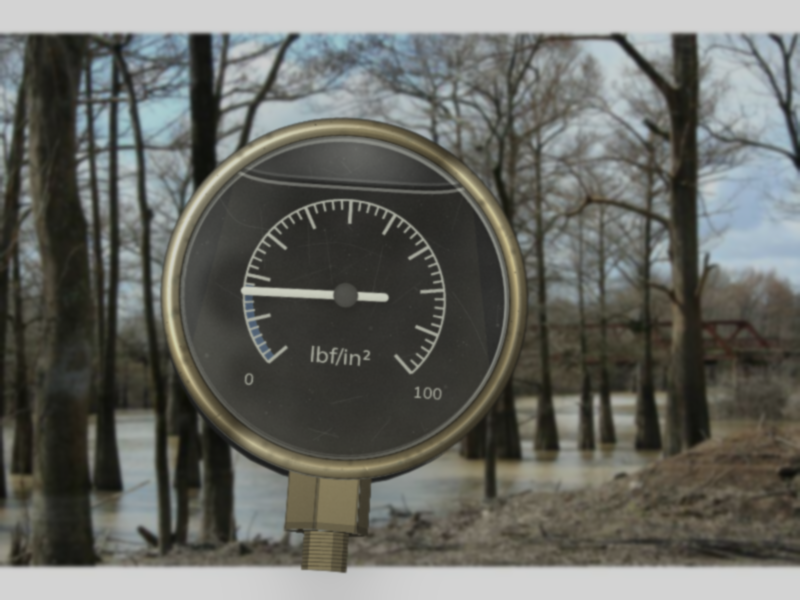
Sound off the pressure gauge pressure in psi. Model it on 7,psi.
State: 16,psi
